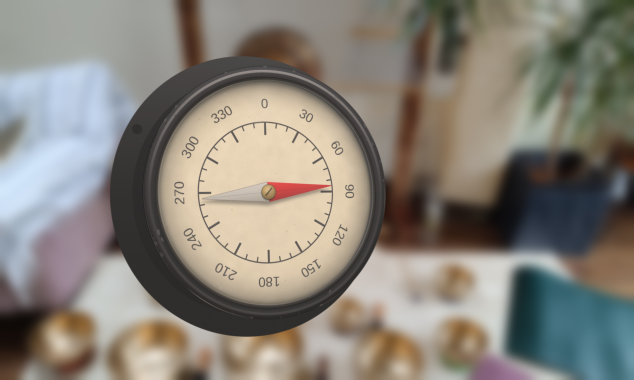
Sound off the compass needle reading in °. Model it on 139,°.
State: 85,°
